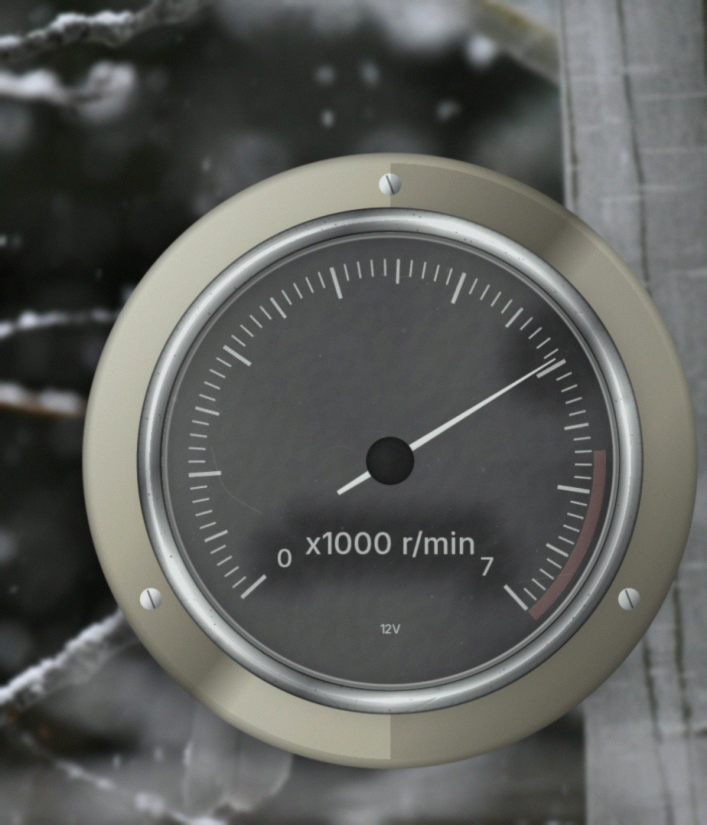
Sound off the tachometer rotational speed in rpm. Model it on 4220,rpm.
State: 4950,rpm
